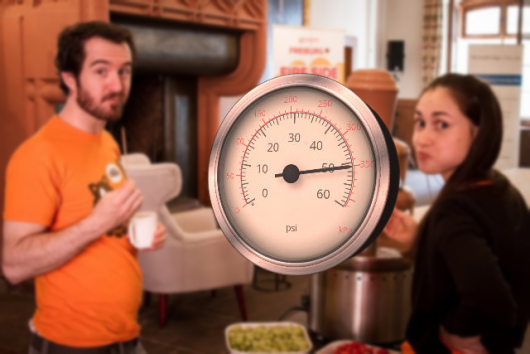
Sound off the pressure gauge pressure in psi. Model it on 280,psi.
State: 51,psi
